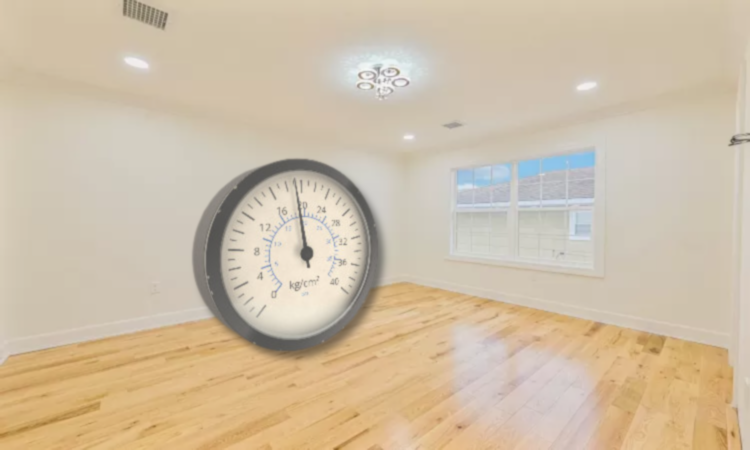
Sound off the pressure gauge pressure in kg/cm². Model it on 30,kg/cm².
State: 19,kg/cm²
